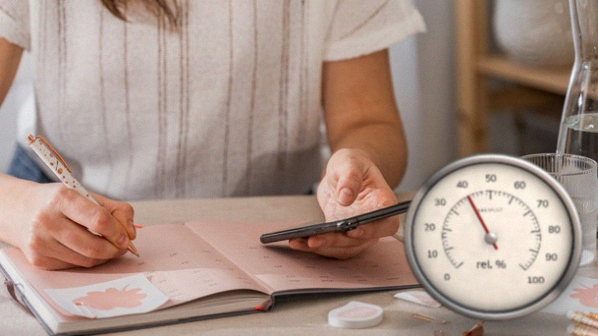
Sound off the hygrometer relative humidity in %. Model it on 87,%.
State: 40,%
